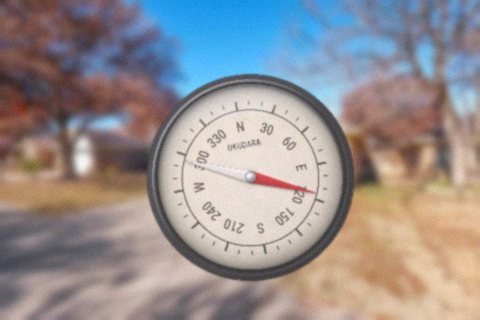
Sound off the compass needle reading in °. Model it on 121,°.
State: 115,°
